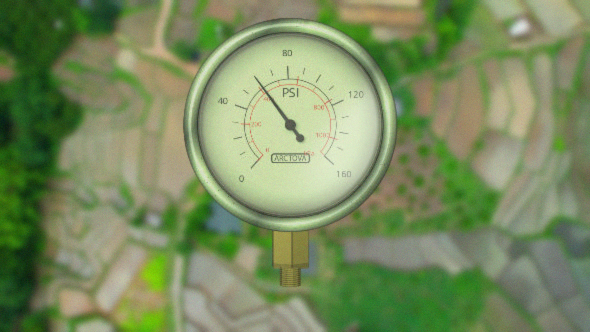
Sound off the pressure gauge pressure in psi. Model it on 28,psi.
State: 60,psi
